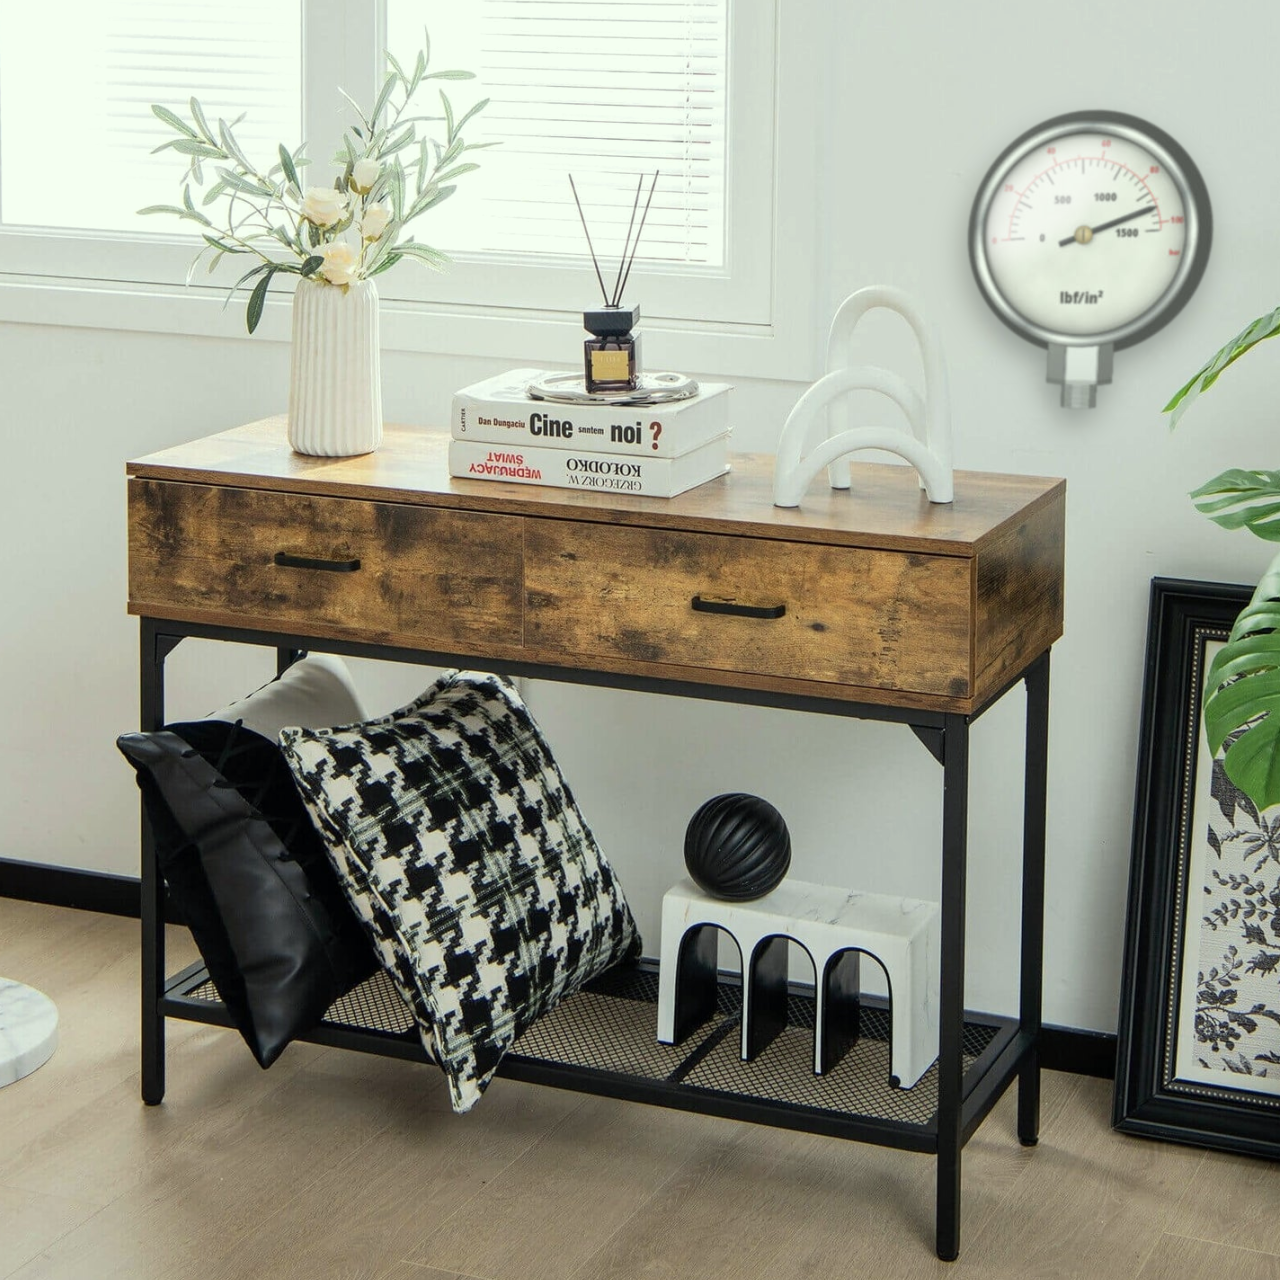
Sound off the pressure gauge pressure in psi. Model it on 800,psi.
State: 1350,psi
